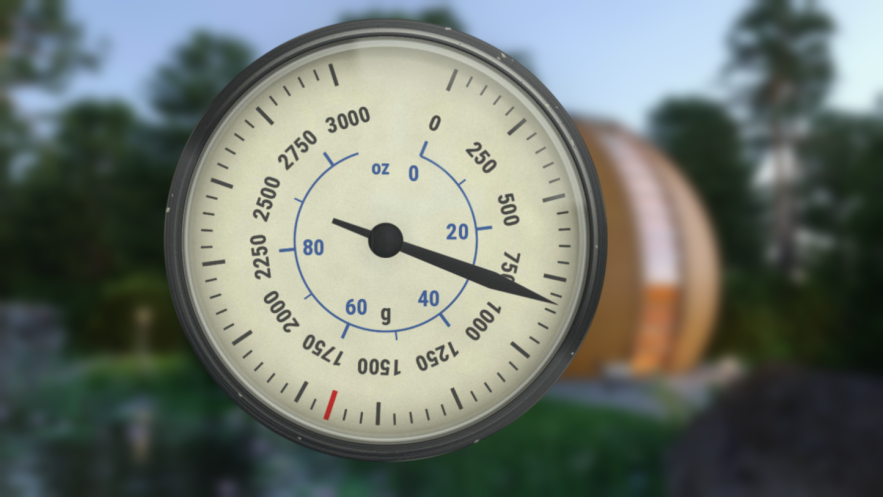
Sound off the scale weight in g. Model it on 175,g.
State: 825,g
